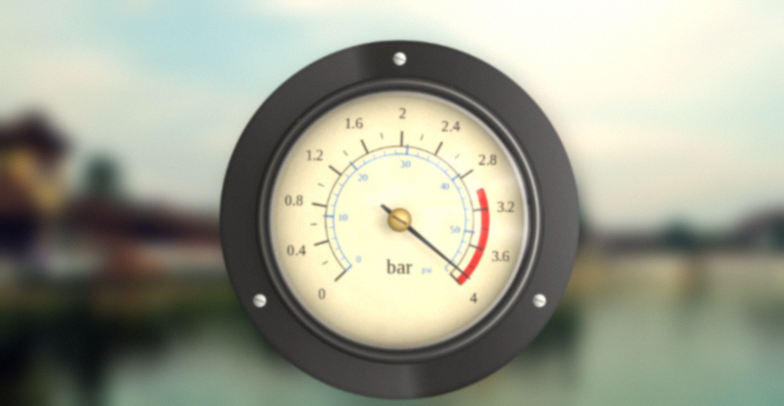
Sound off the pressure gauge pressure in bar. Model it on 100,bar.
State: 3.9,bar
